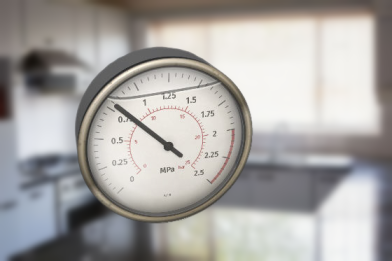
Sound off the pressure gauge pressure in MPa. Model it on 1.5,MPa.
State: 0.8,MPa
